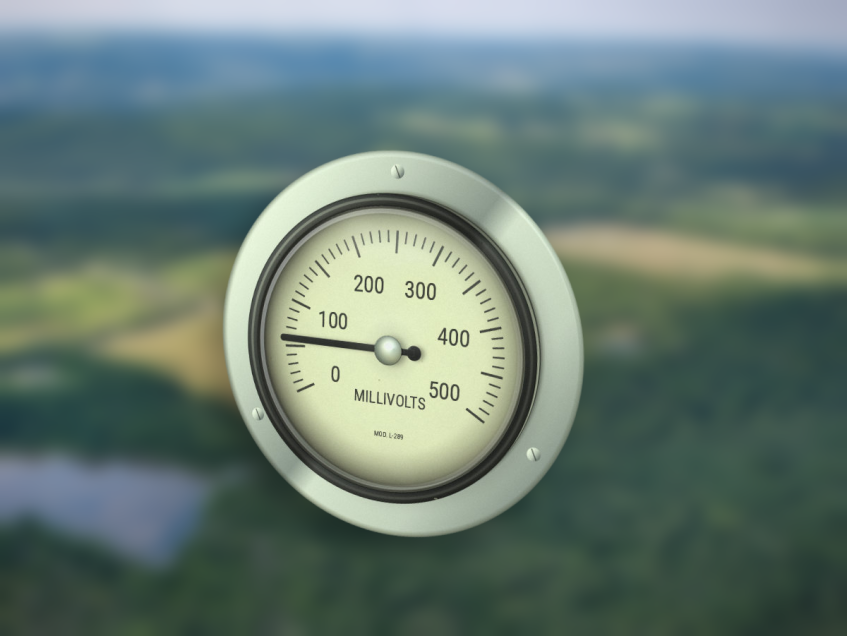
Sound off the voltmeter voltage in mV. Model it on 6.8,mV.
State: 60,mV
